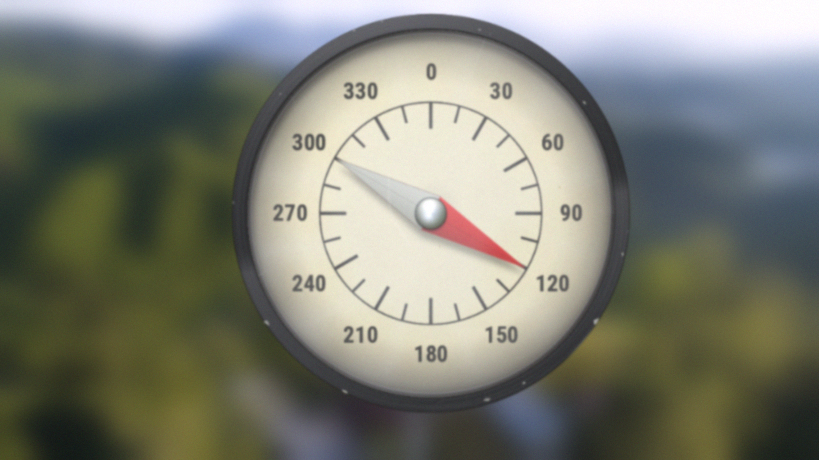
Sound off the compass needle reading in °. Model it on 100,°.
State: 120,°
